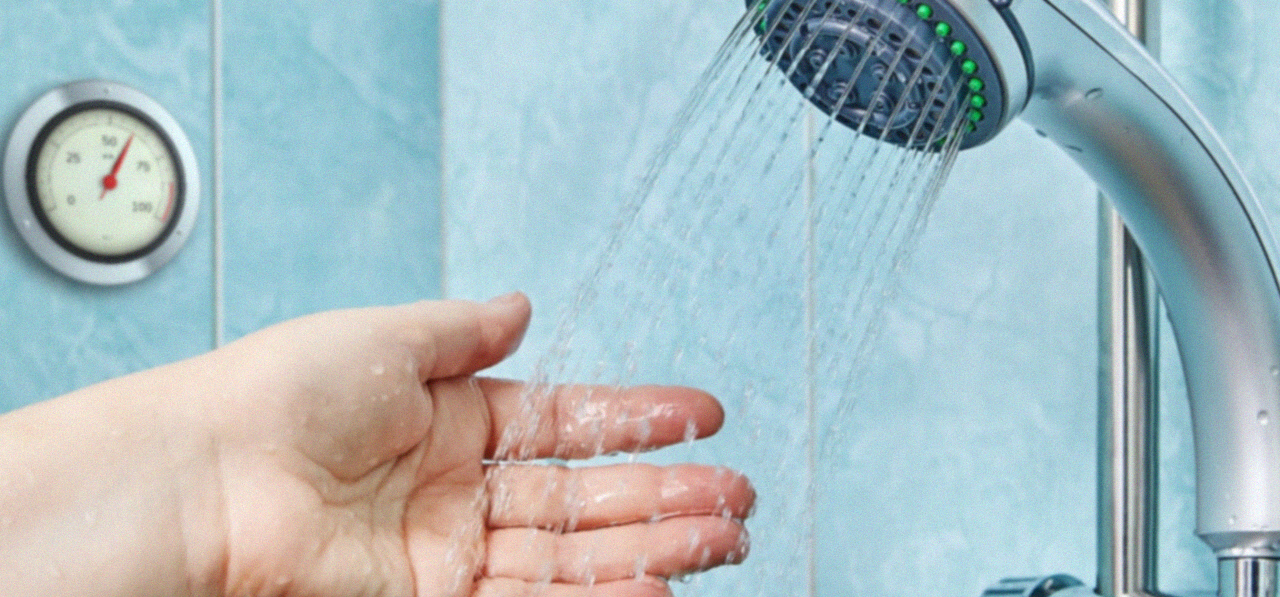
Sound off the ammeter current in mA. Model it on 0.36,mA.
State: 60,mA
